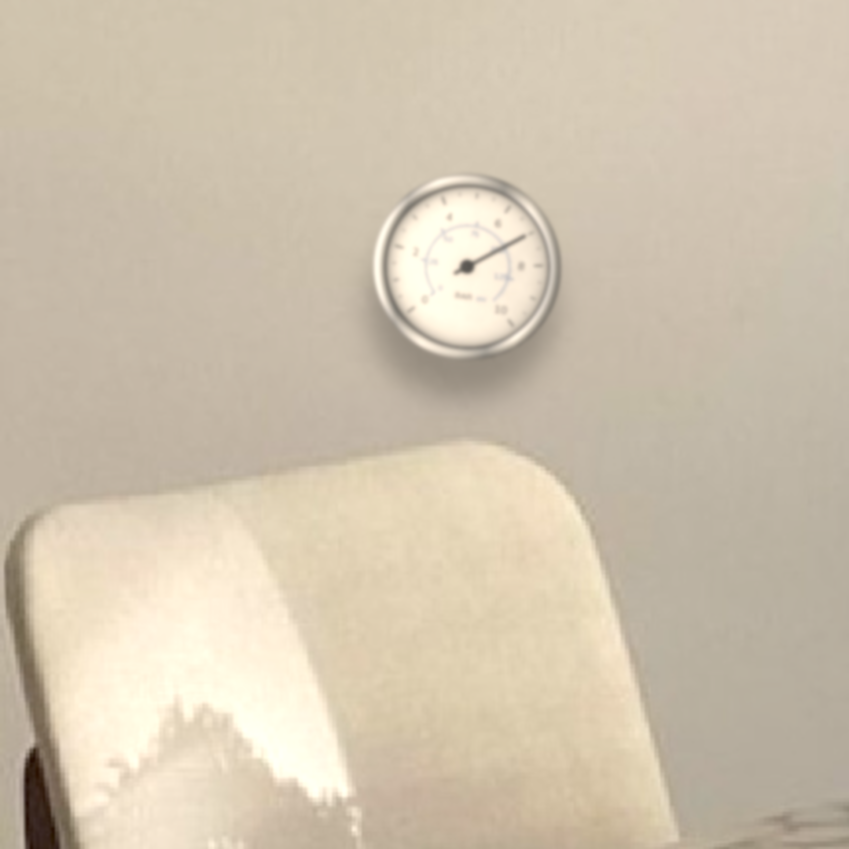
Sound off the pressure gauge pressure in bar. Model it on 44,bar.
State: 7,bar
